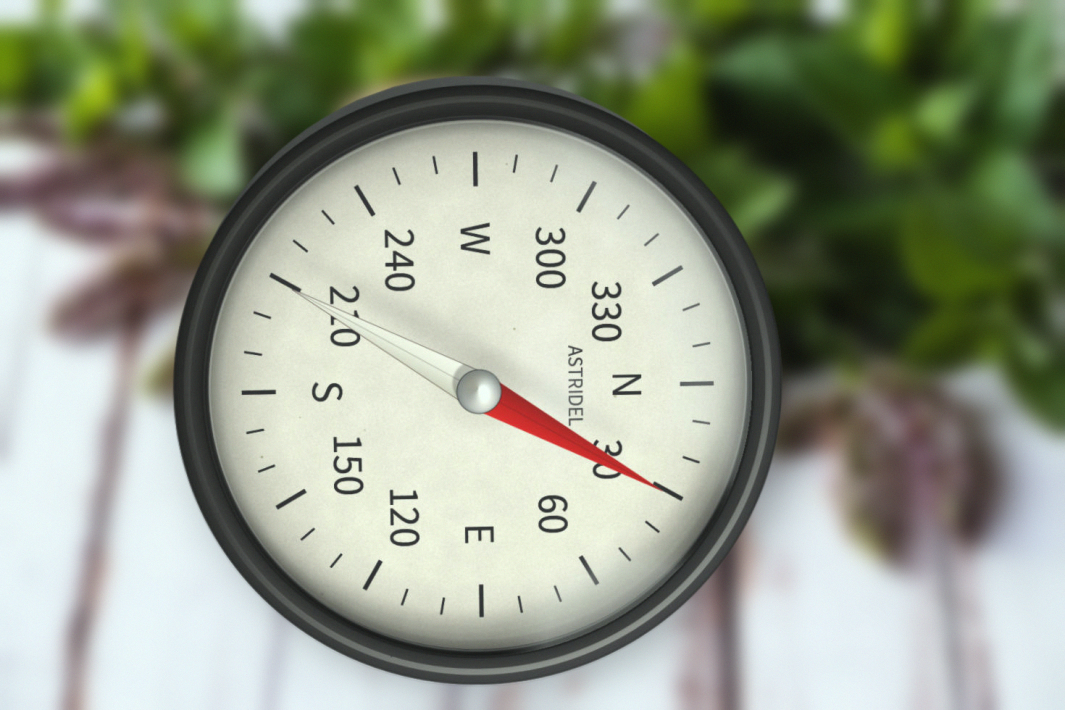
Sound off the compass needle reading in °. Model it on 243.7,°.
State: 30,°
